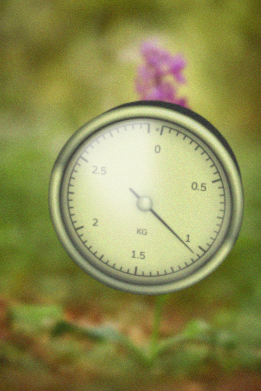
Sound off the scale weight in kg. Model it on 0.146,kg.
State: 1.05,kg
